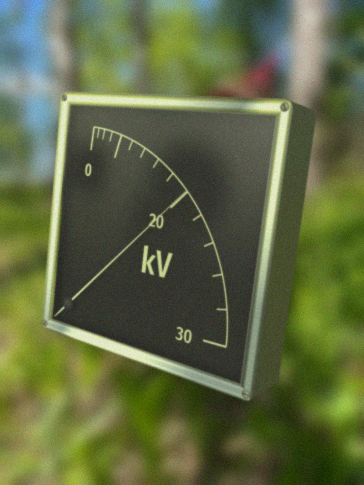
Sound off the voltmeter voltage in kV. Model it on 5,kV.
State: 20,kV
